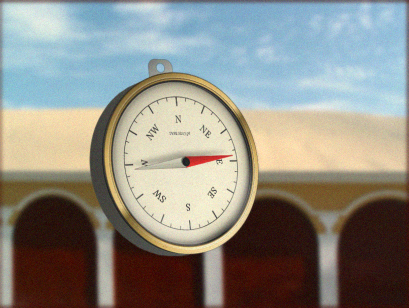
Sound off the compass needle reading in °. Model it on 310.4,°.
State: 85,°
